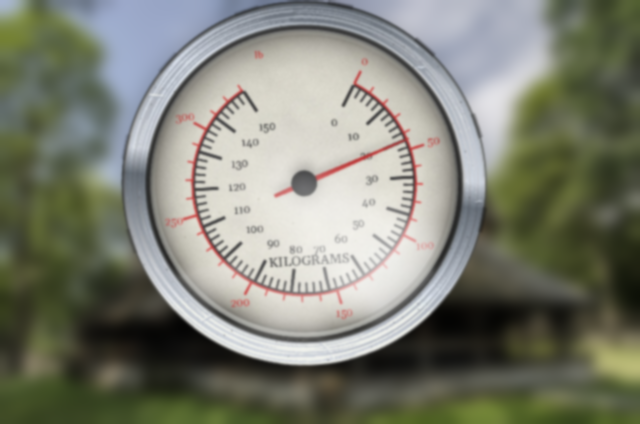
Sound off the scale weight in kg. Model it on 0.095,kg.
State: 20,kg
